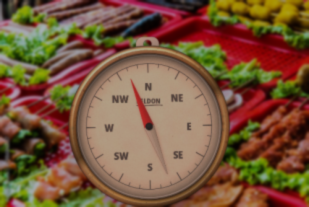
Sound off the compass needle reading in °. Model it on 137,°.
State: 340,°
